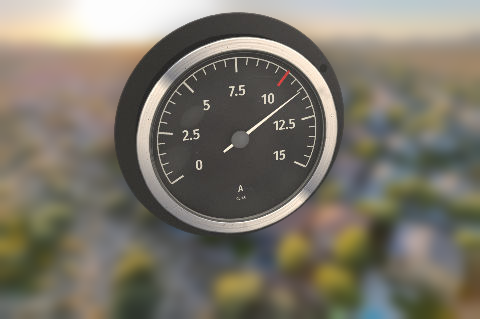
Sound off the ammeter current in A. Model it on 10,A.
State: 11,A
